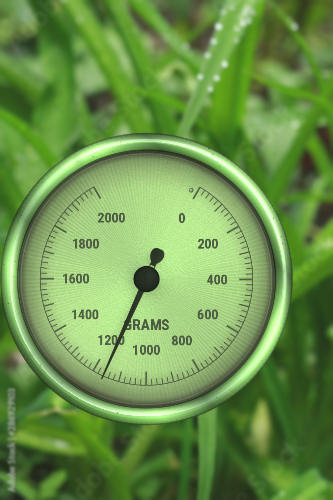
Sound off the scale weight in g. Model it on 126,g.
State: 1160,g
